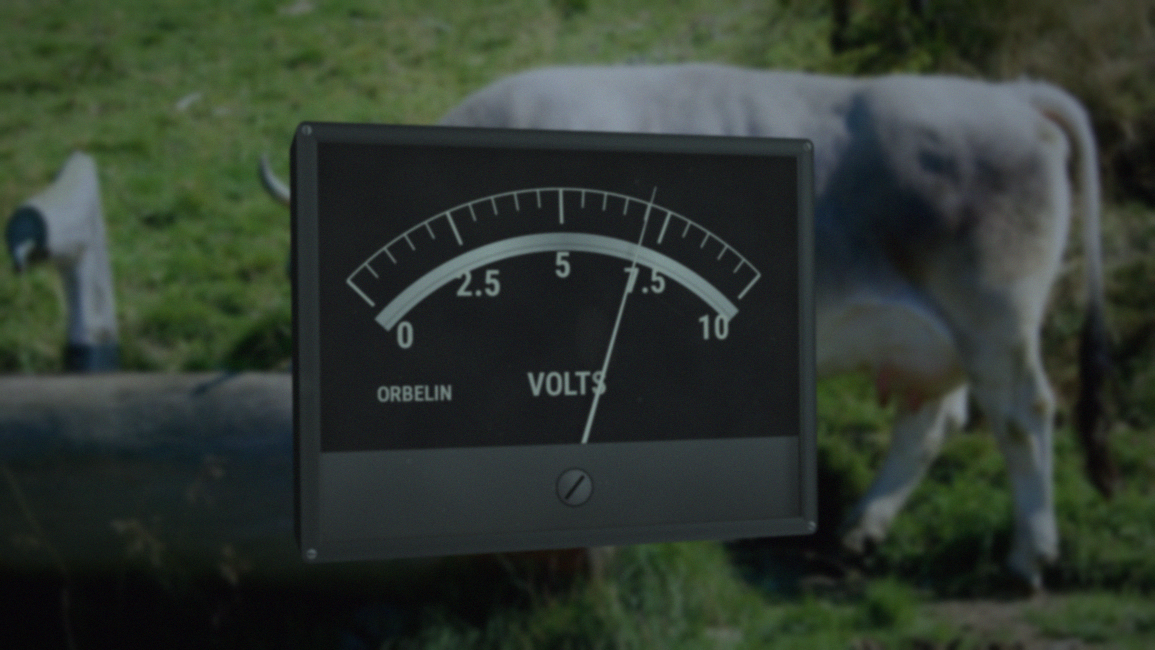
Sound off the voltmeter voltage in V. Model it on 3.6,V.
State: 7,V
